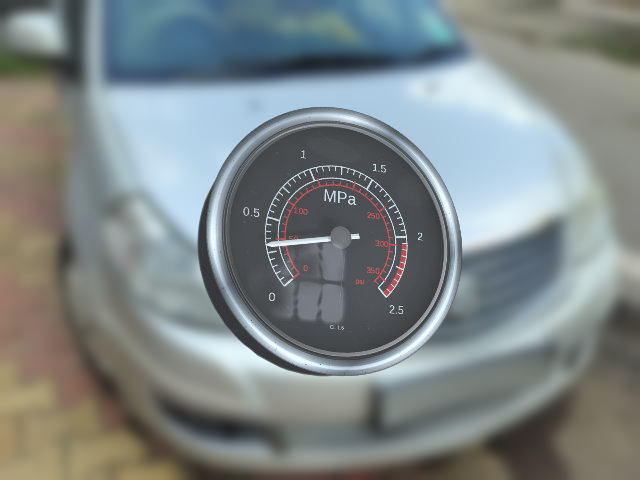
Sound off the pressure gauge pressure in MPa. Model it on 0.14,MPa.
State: 0.3,MPa
